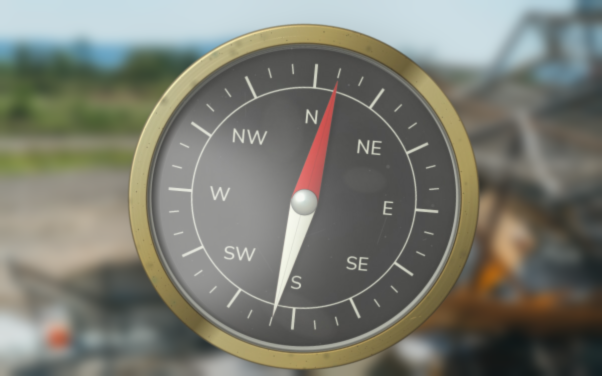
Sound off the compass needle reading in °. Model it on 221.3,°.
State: 10,°
